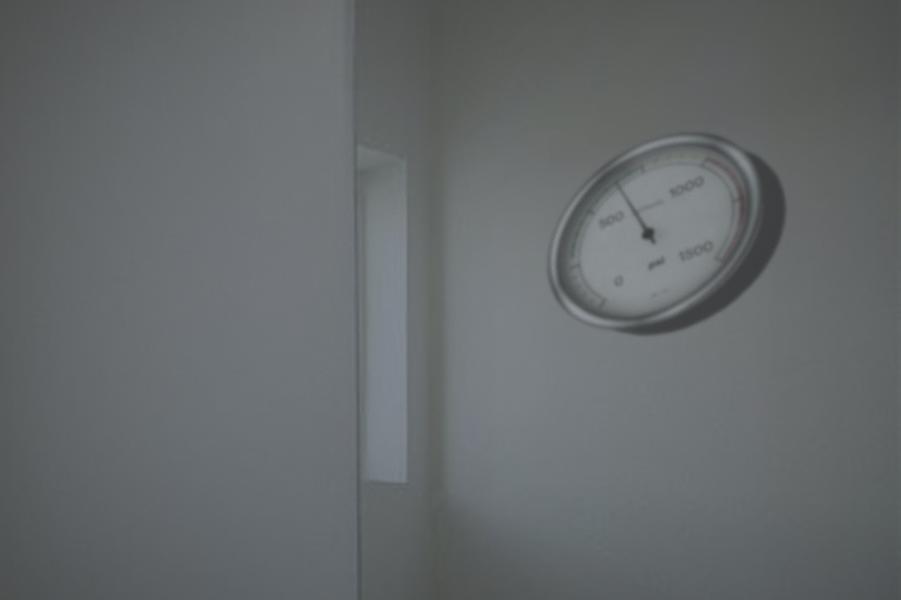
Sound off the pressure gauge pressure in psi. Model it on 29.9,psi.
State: 650,psi
